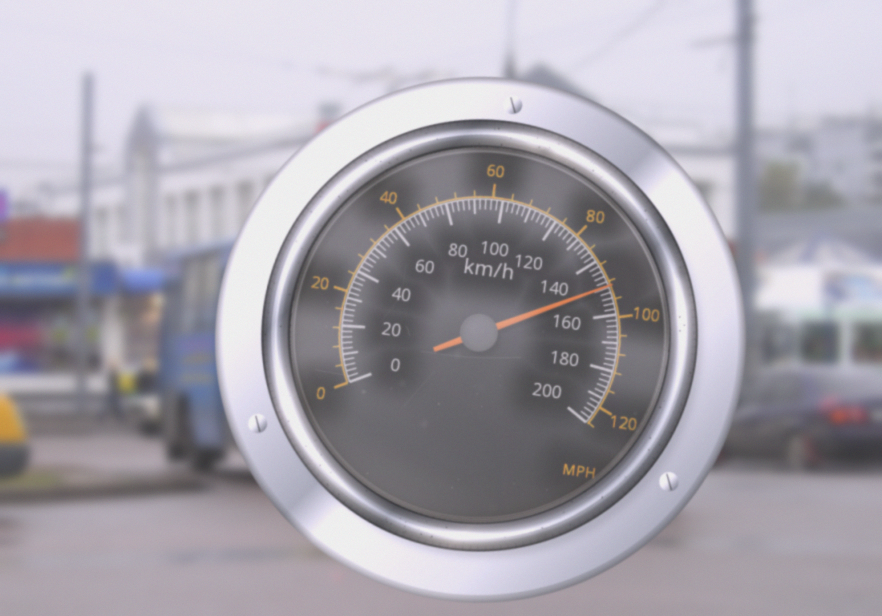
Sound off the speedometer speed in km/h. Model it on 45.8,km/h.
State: 150,km/h
